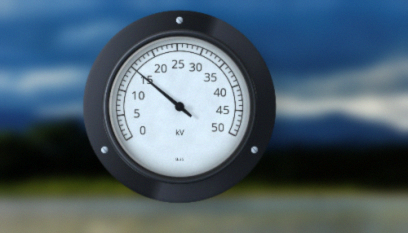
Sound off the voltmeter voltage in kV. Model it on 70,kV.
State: 15,kV
